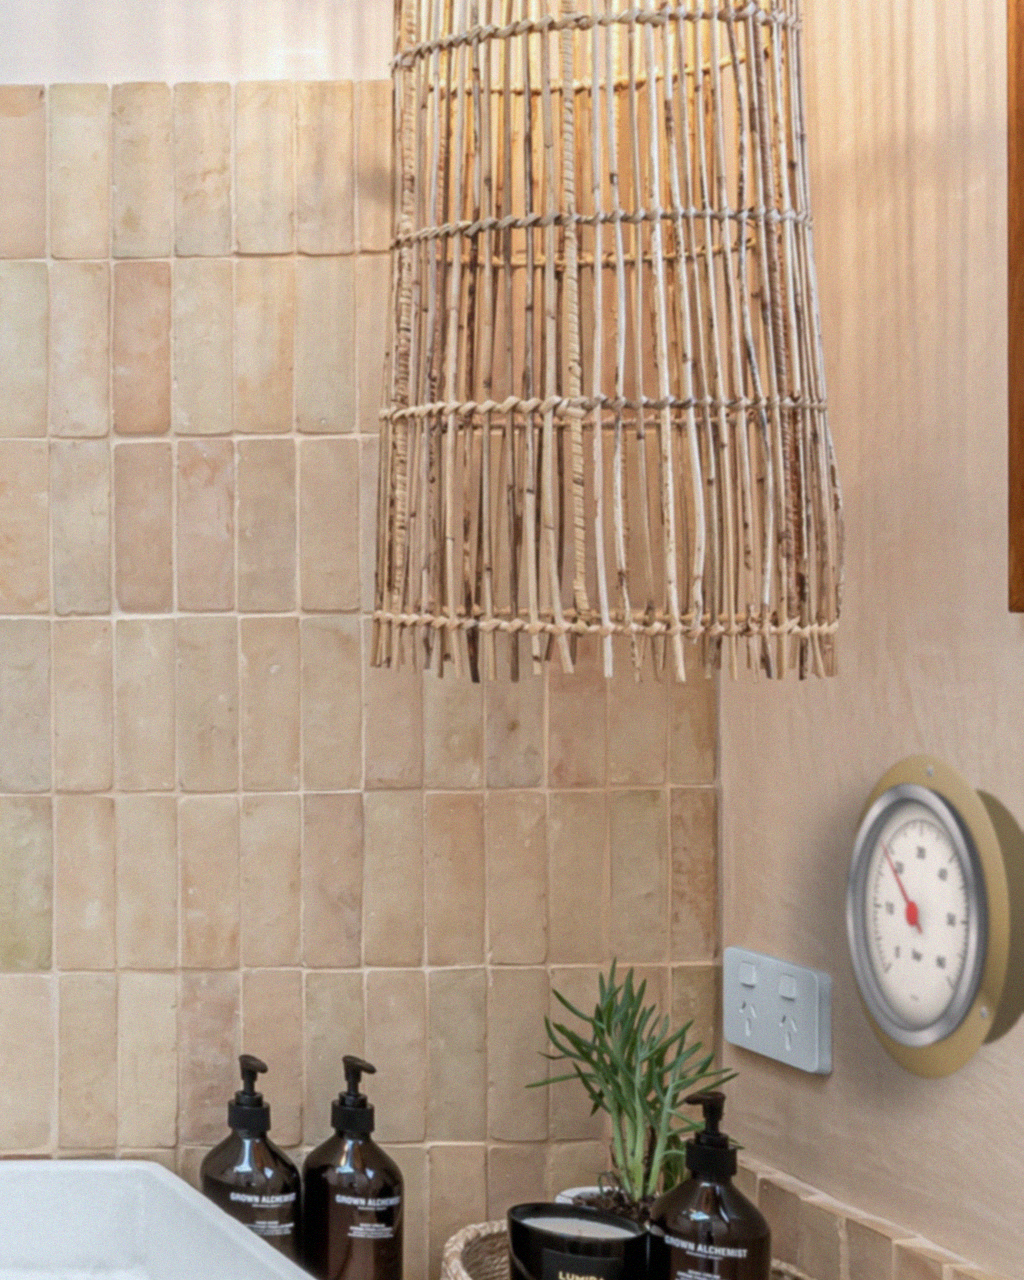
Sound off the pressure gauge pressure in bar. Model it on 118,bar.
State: 20,bar
